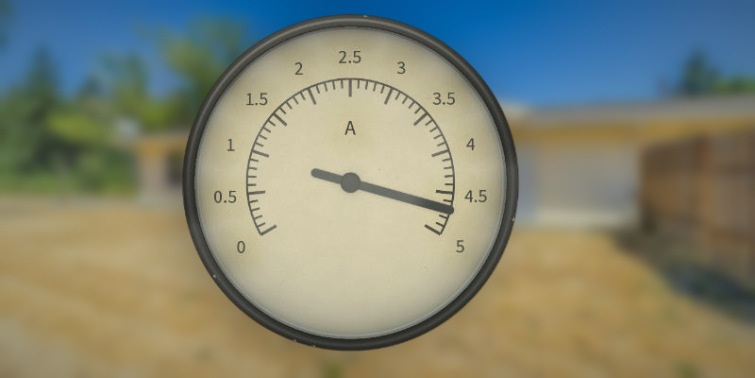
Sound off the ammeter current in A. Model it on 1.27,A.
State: 4.7,A
